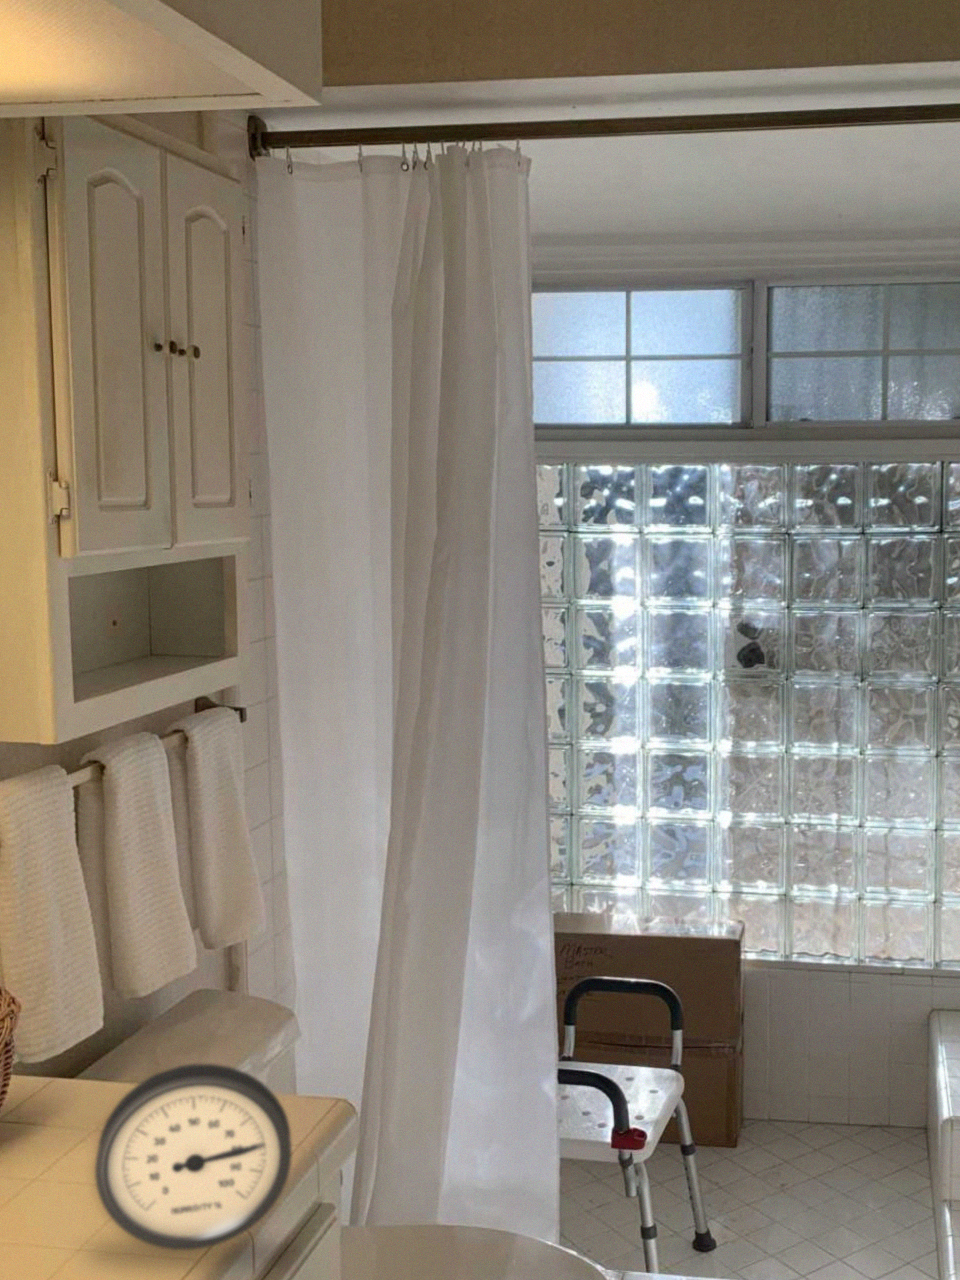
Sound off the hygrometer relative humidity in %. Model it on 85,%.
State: 80,%
